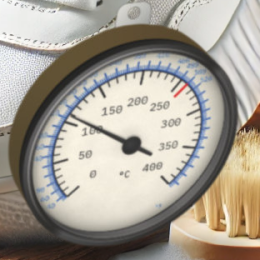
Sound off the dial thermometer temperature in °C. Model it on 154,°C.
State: 110,°C
